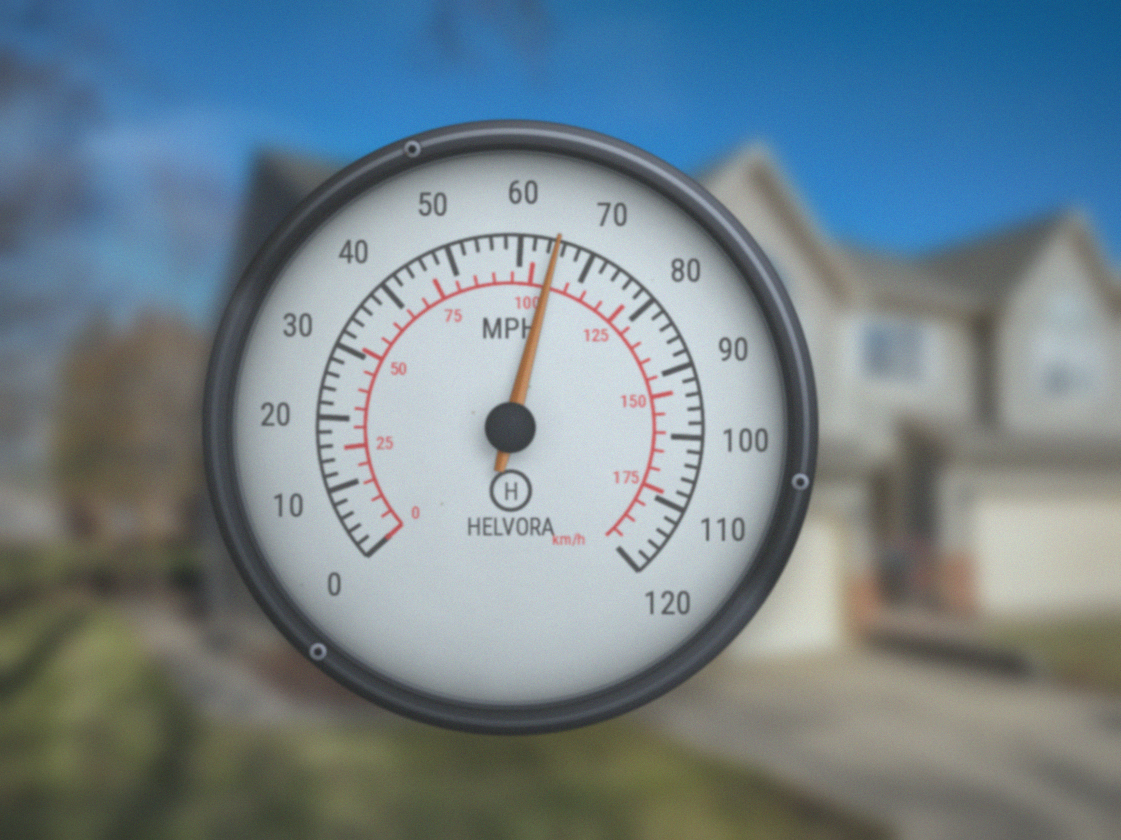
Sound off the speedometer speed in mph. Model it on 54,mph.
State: 65,mph
